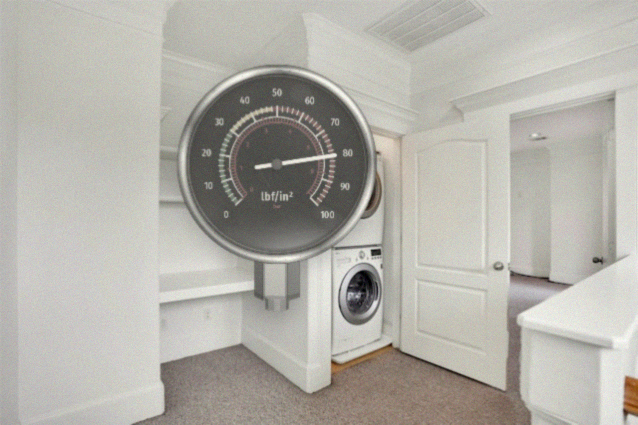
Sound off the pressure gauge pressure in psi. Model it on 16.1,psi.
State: 80,psi
